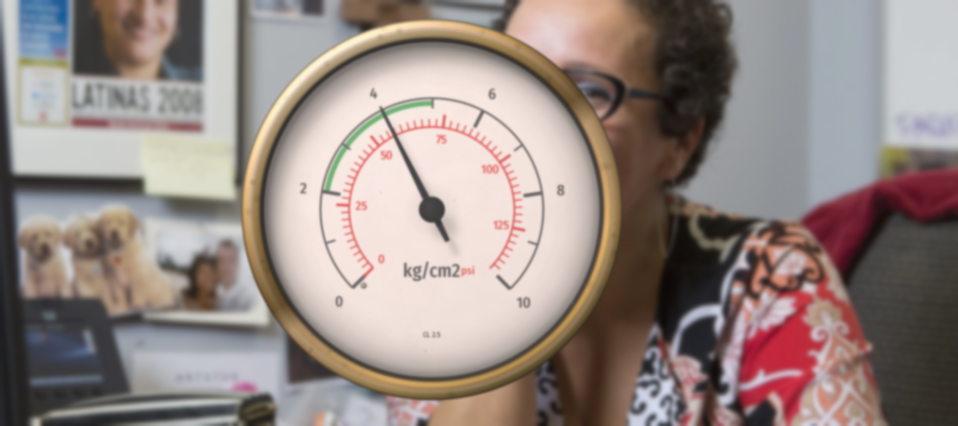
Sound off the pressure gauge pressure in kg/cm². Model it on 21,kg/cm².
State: 4,kg/cm²
